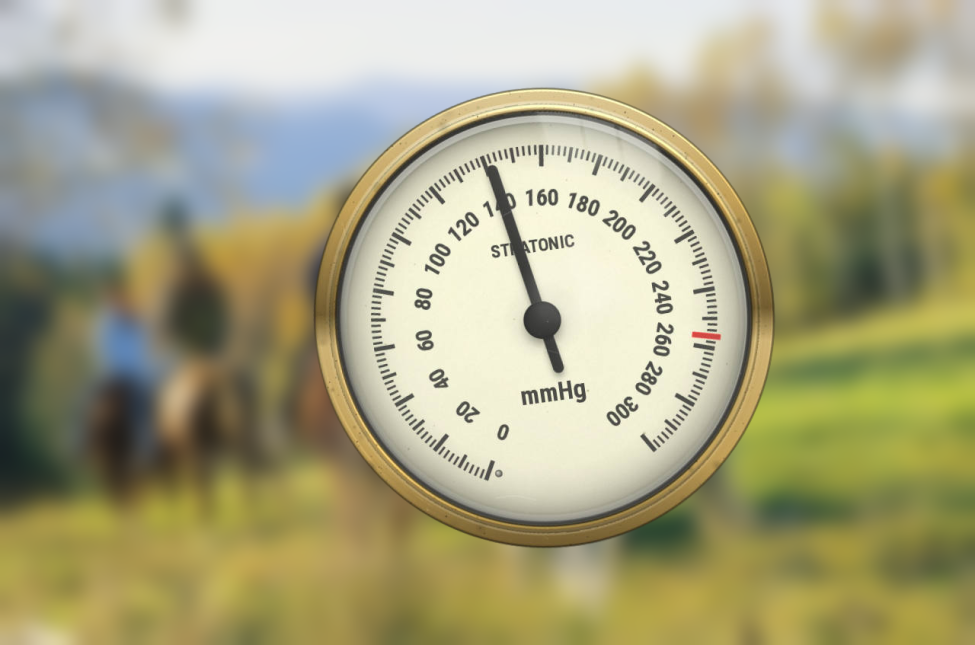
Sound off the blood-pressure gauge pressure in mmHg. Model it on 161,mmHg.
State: 142,mmHg
